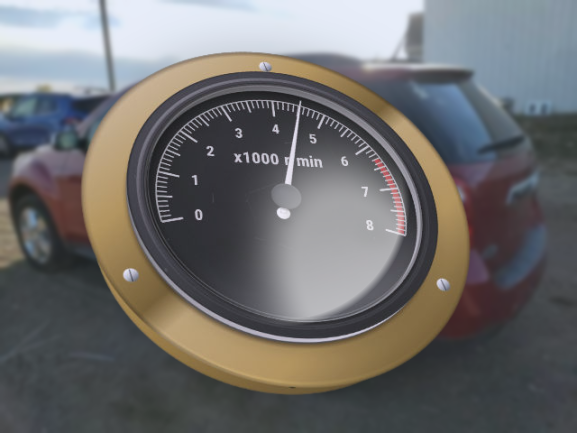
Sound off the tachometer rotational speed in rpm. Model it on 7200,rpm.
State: 4500,rpm
